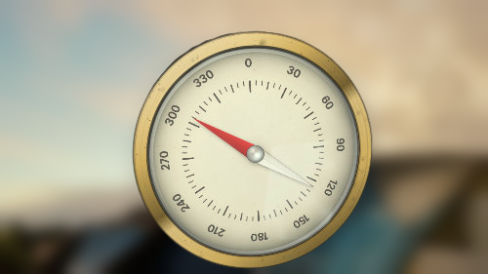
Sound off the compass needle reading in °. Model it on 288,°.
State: 305,°
